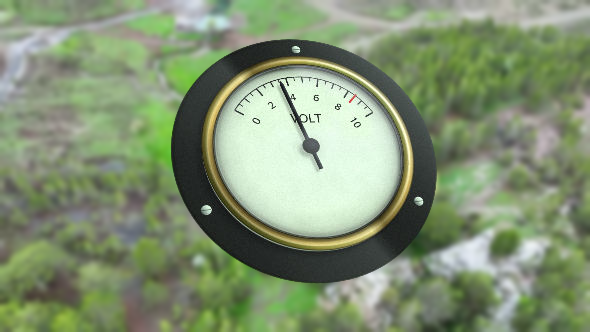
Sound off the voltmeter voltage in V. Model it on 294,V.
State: 3.5,V
